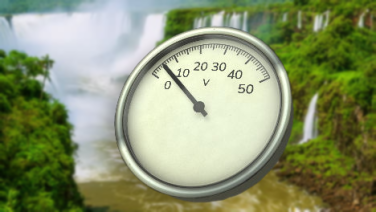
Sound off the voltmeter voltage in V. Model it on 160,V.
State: 5,V
